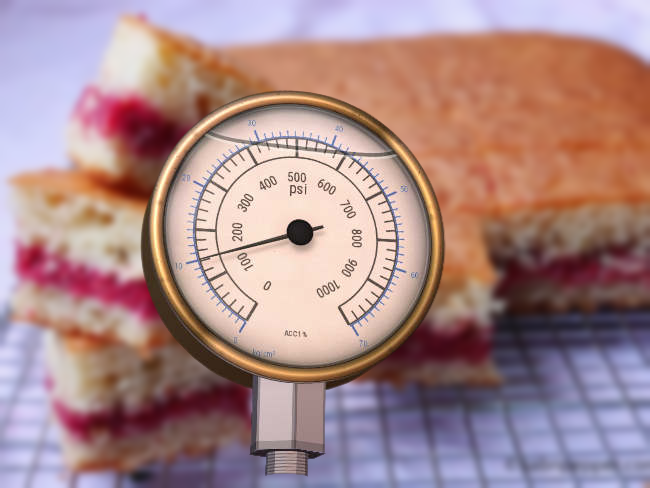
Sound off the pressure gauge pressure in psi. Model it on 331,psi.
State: 140,psi
